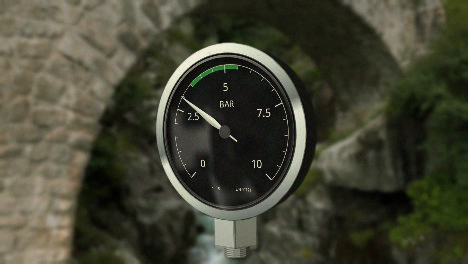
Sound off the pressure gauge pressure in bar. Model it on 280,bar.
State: 3,bar
